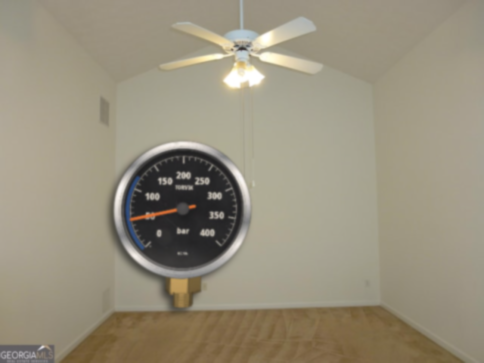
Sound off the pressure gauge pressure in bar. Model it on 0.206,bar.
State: 50,bar
